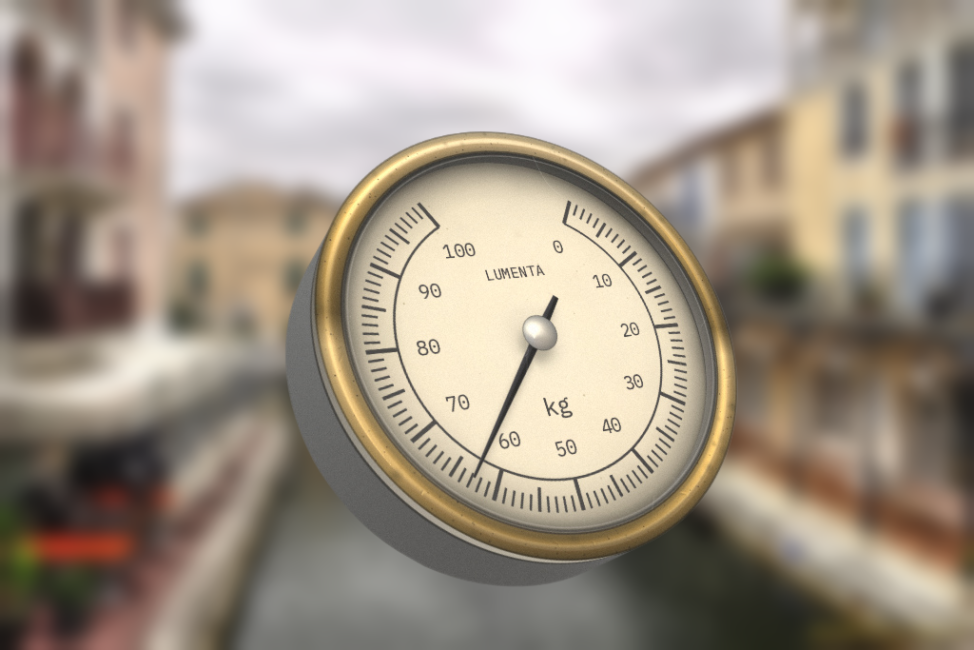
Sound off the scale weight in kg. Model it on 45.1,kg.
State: 63,kg
